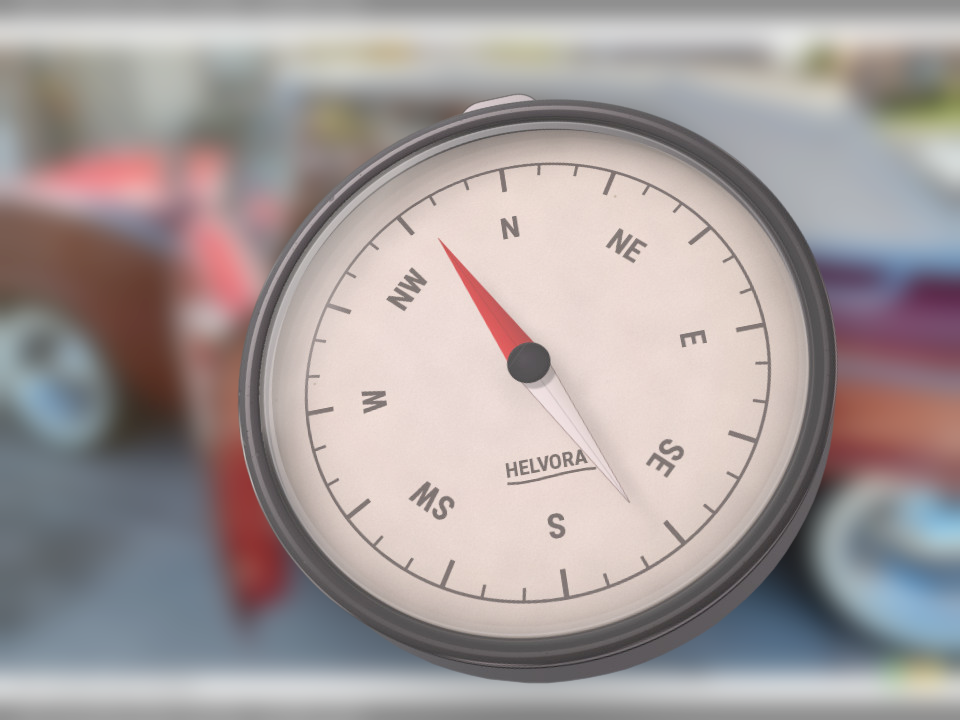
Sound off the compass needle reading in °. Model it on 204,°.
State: 335,°
